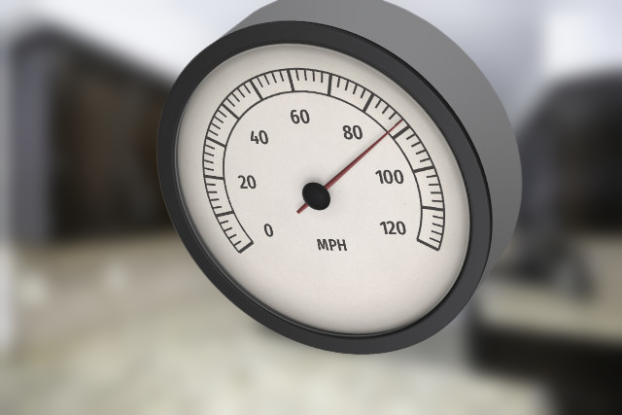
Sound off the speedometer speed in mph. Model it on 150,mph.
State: 88,mph
